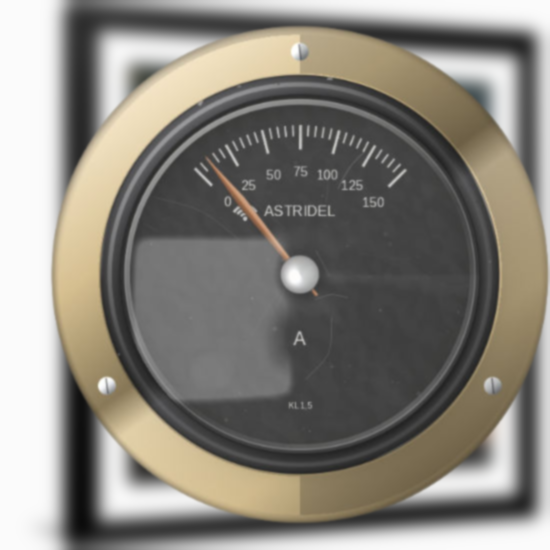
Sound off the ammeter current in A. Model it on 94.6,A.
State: 10,A
